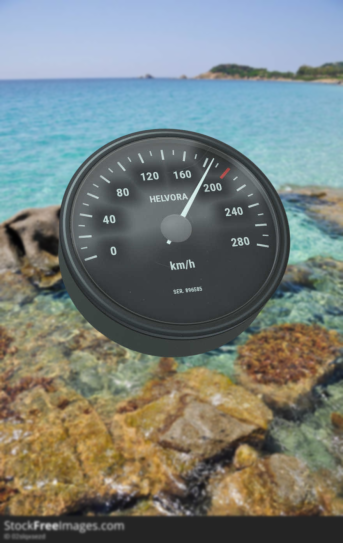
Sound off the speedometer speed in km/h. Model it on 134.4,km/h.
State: 185,km/h
